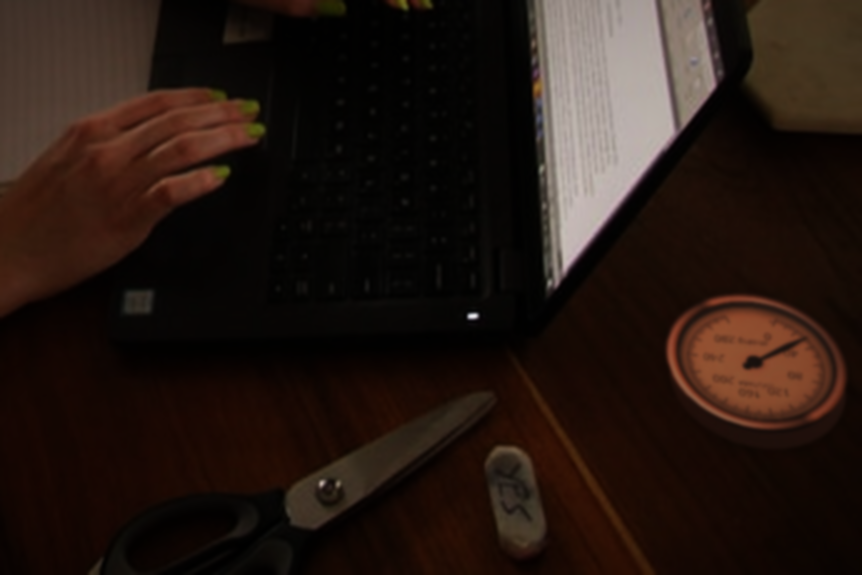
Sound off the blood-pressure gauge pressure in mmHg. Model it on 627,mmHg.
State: 30,mmHg
